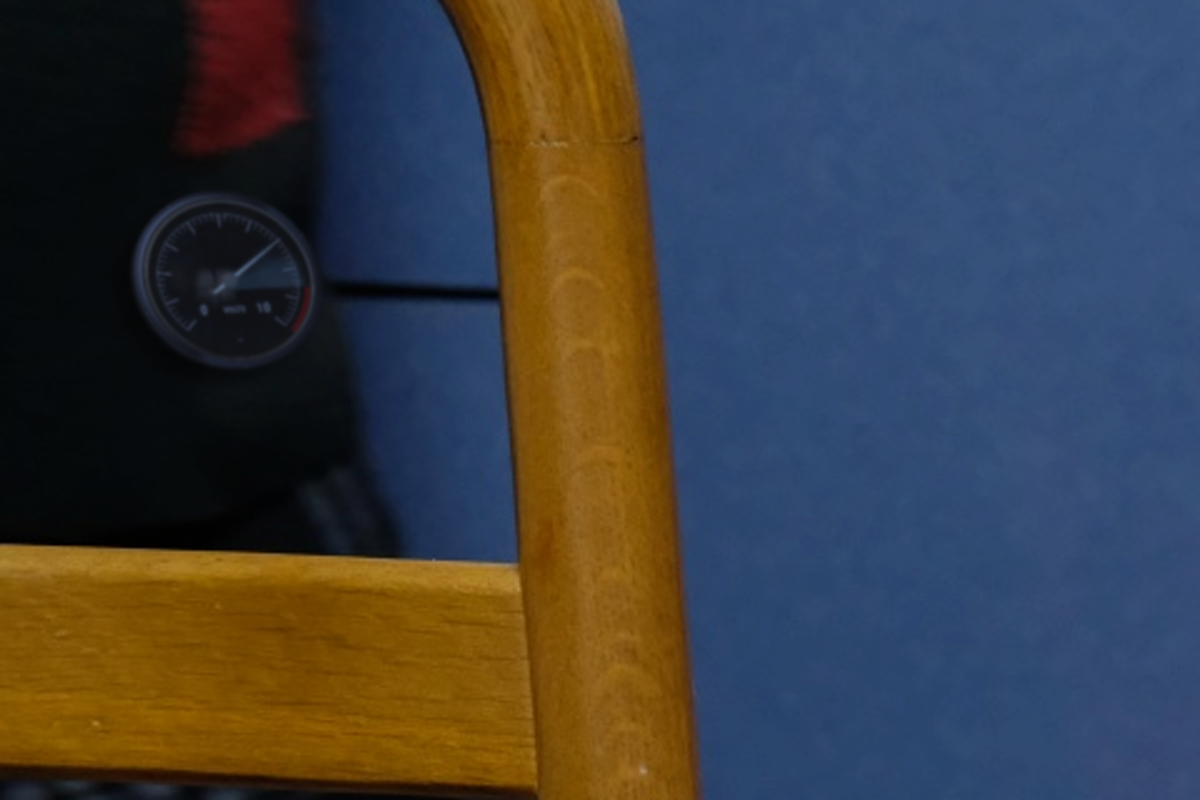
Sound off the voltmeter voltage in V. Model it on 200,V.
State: 7,V
